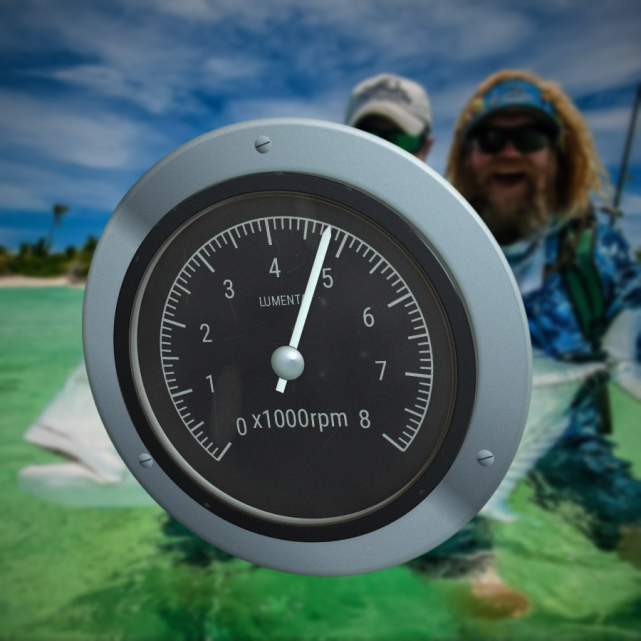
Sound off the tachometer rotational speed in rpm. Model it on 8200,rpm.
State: 4800,rpm
